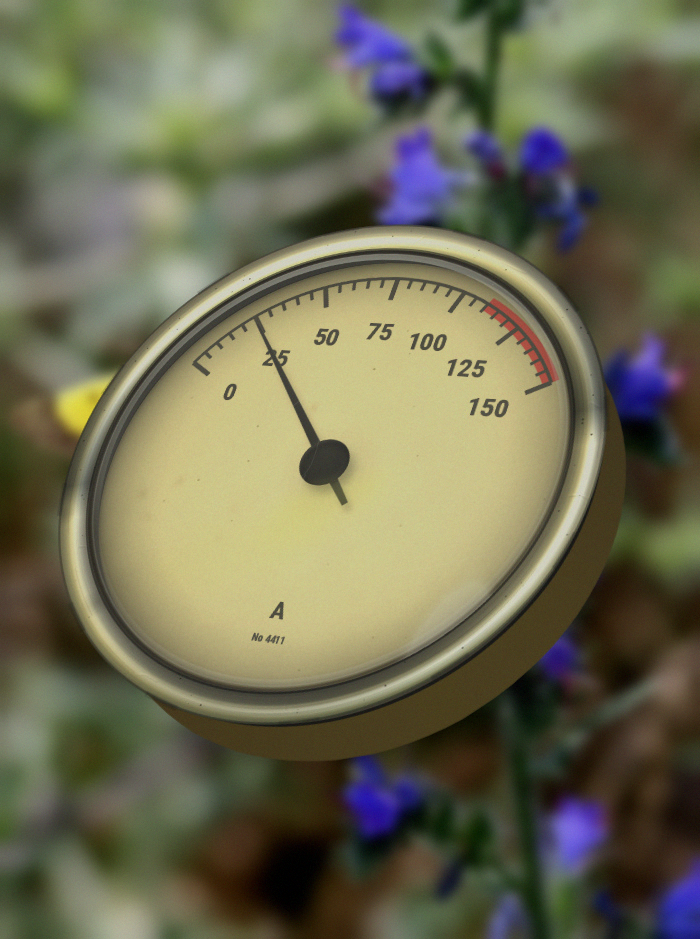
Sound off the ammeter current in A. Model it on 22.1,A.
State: 25,A
